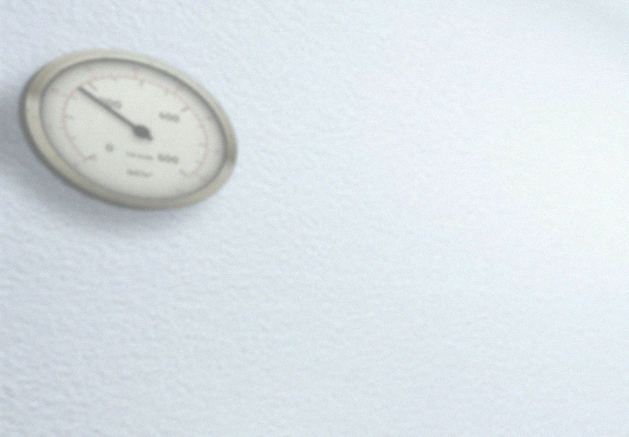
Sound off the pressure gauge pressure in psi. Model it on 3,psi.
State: 175,psi
